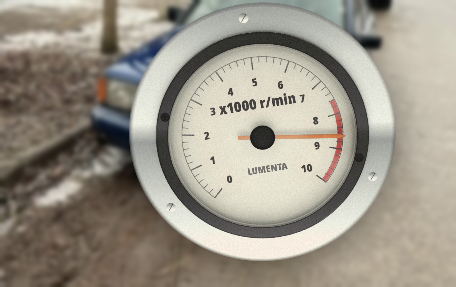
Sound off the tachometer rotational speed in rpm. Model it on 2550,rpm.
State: 8600,rpm
